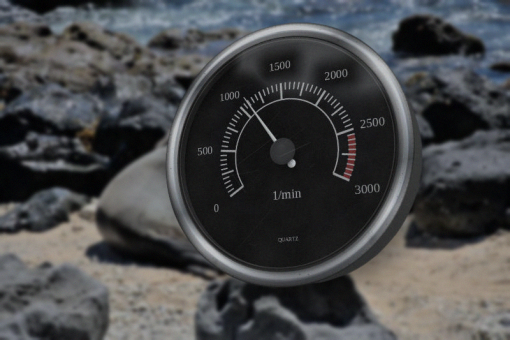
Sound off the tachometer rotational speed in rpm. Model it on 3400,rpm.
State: 1100,rpm
